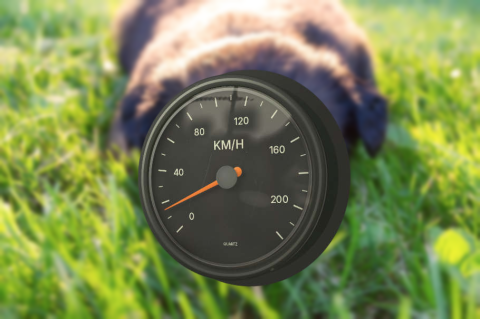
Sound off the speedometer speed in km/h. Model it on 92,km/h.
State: 15,km/h
